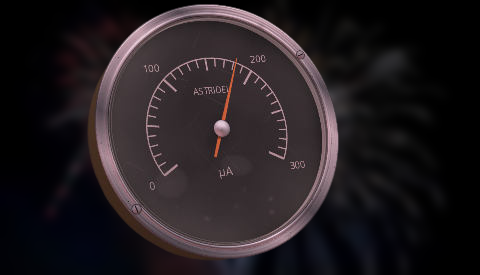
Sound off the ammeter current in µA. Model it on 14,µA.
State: 180,µA
